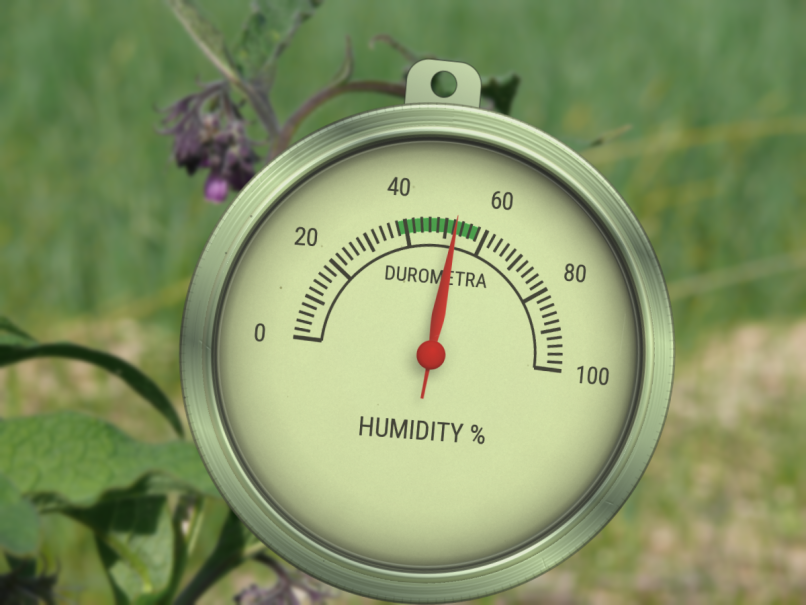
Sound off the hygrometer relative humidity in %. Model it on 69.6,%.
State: 52,%
